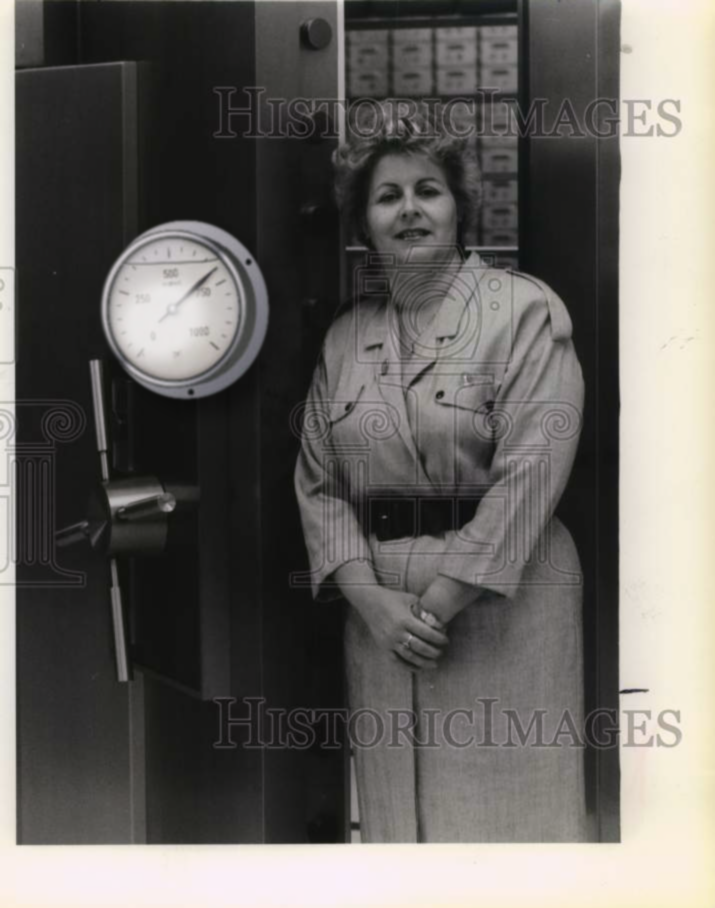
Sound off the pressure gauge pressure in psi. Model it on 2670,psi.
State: 700,psi
